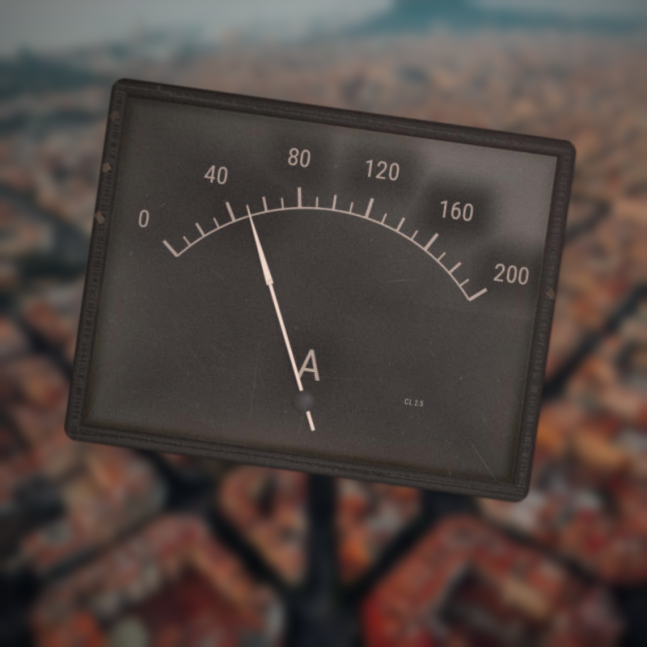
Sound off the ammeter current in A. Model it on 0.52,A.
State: 50,A
